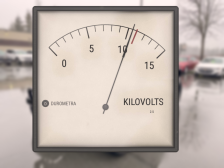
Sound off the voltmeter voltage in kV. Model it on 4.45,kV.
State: 10.5,kV
